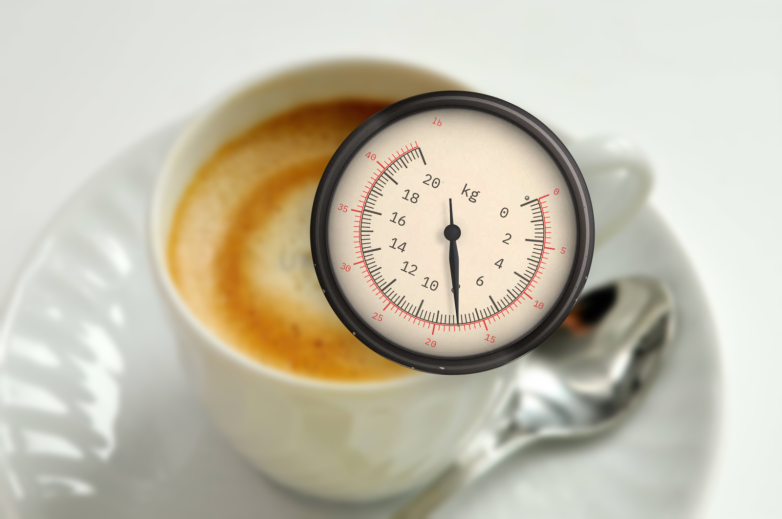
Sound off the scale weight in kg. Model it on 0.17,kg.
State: 8,kg
